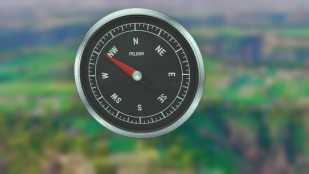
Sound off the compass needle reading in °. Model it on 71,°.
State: 305,°
